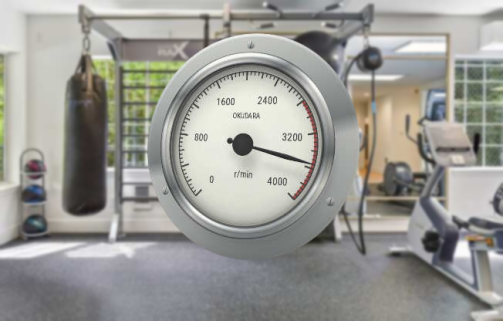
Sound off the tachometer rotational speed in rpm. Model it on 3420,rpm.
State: 3550,rpm
